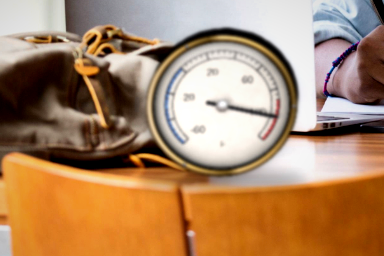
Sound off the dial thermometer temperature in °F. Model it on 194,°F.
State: 100,°F
